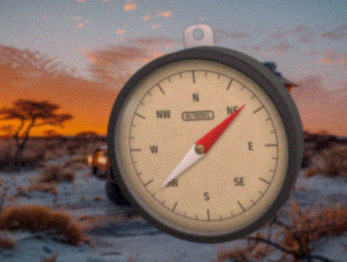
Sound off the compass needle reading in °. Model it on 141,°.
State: 50,°
